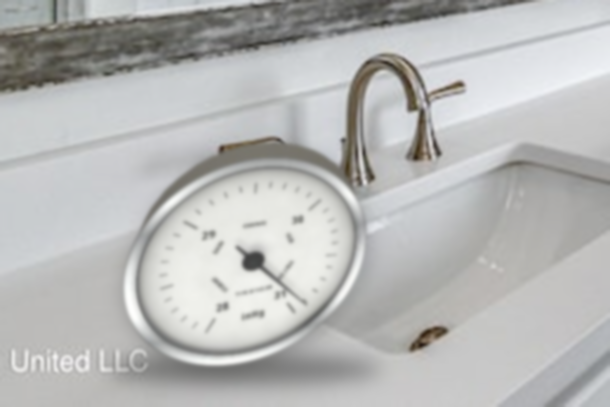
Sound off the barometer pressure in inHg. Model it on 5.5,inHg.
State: 30.9,inHg
